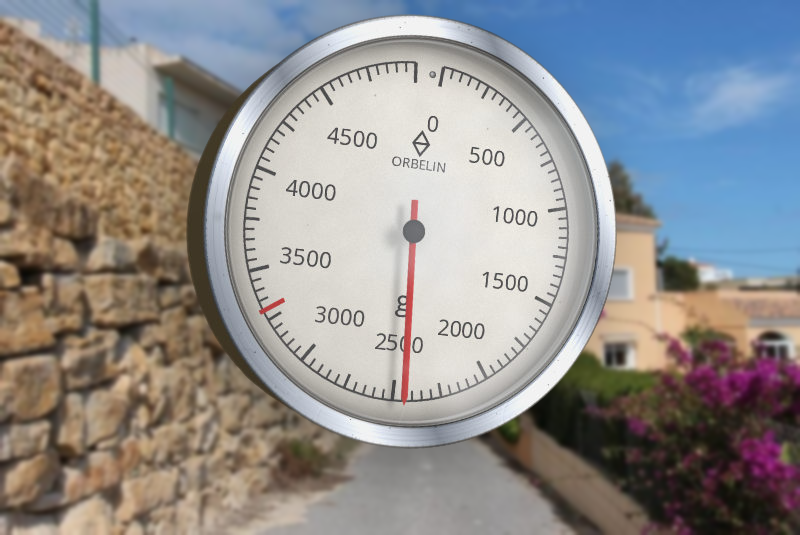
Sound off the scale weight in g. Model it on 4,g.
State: 2450,g
